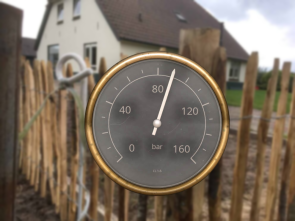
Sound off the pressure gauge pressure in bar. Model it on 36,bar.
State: 90,bar
